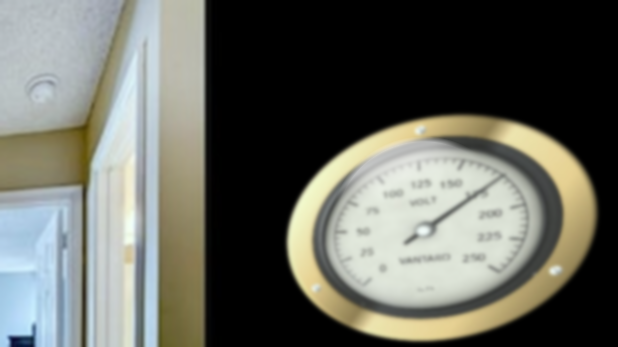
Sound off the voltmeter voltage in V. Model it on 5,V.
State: 175,V
